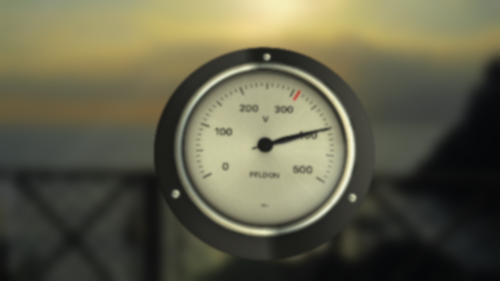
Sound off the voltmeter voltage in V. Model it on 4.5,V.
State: 400,V
